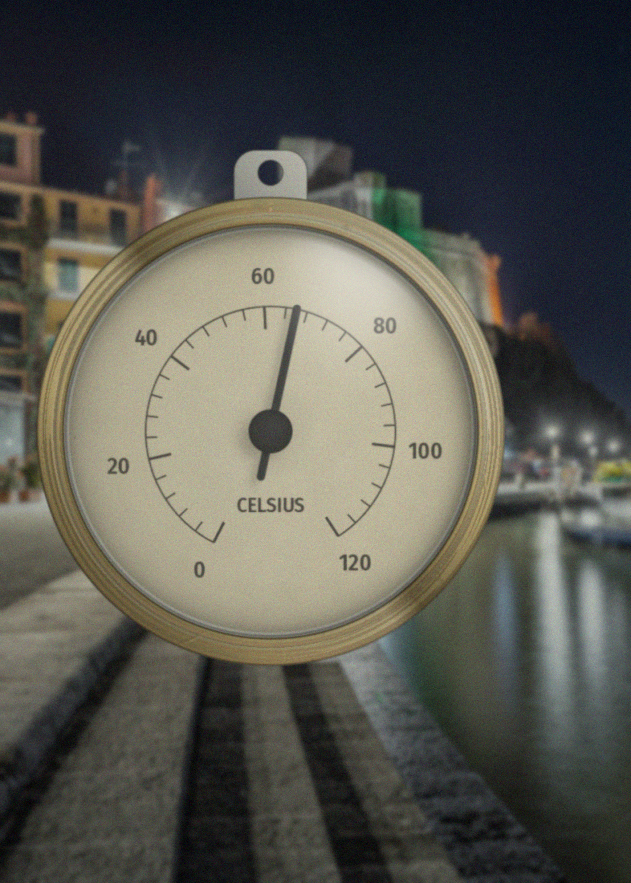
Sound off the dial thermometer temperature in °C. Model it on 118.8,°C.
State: 66,°C
